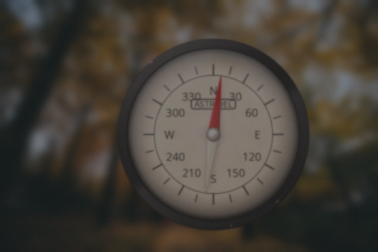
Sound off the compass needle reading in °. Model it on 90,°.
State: 7.5,°
